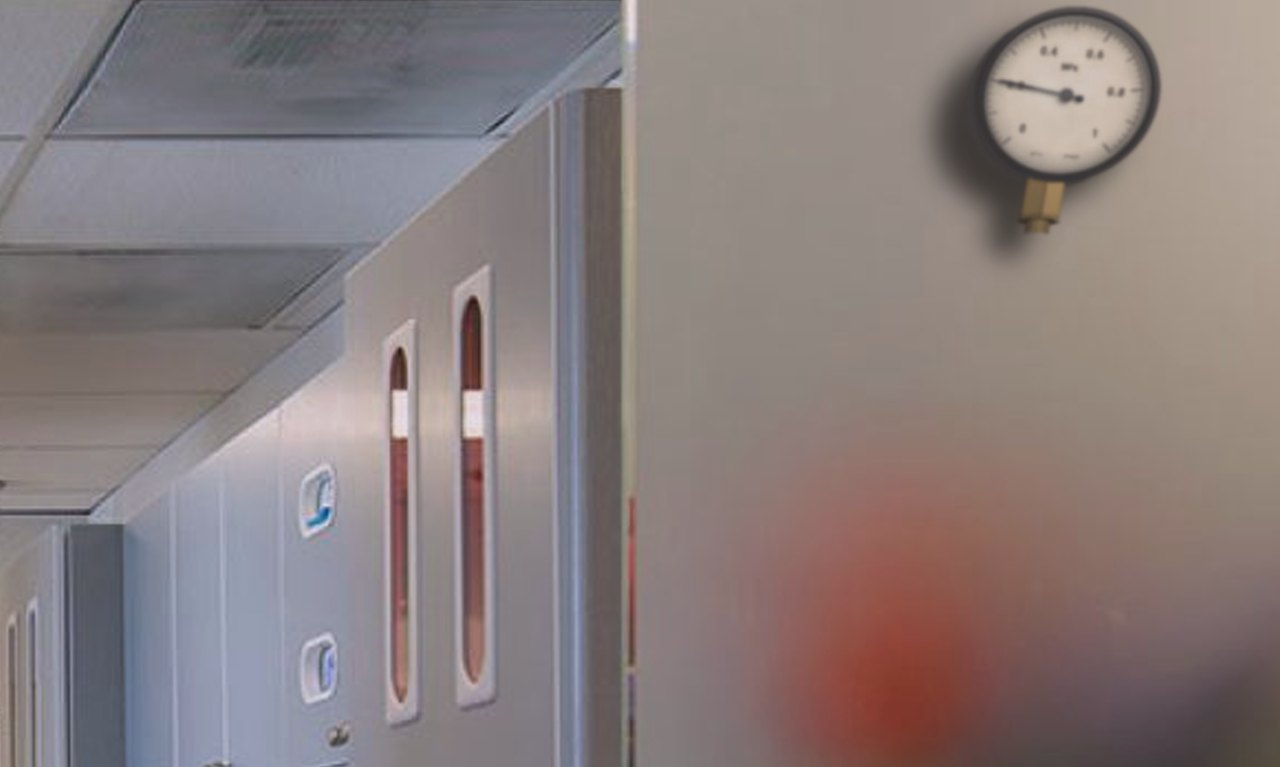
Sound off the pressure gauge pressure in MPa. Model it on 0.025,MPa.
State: 0.2,MPa
